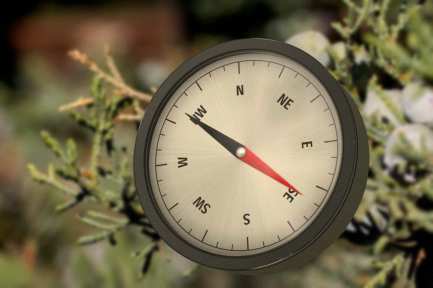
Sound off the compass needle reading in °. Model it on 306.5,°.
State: 130,°
